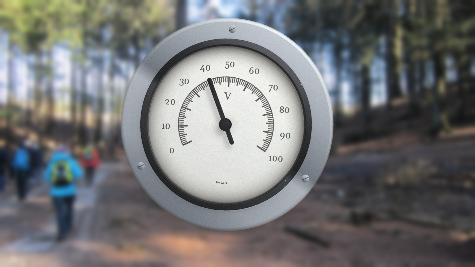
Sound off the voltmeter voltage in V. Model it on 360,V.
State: 40,V
